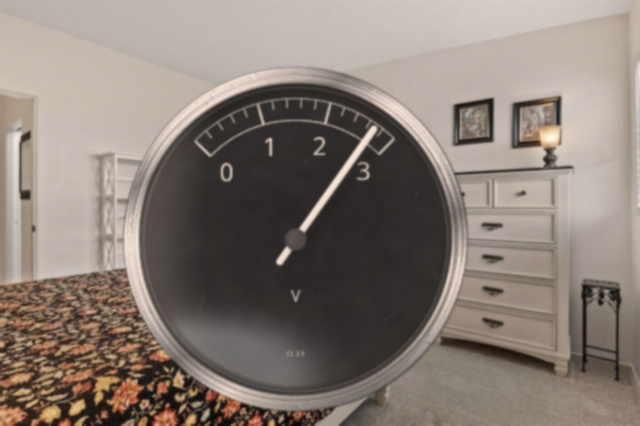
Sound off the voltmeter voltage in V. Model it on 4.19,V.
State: 2.7,V
